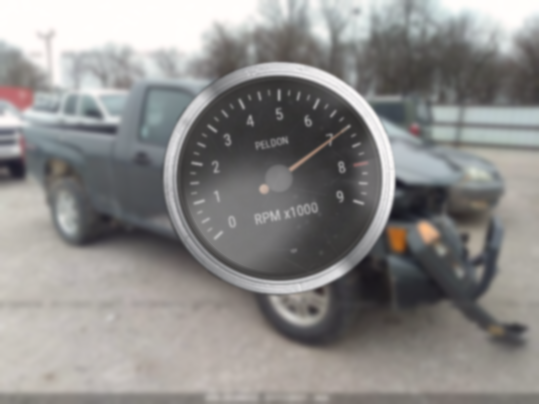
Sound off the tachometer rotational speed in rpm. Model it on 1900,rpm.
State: 7000,rpm
